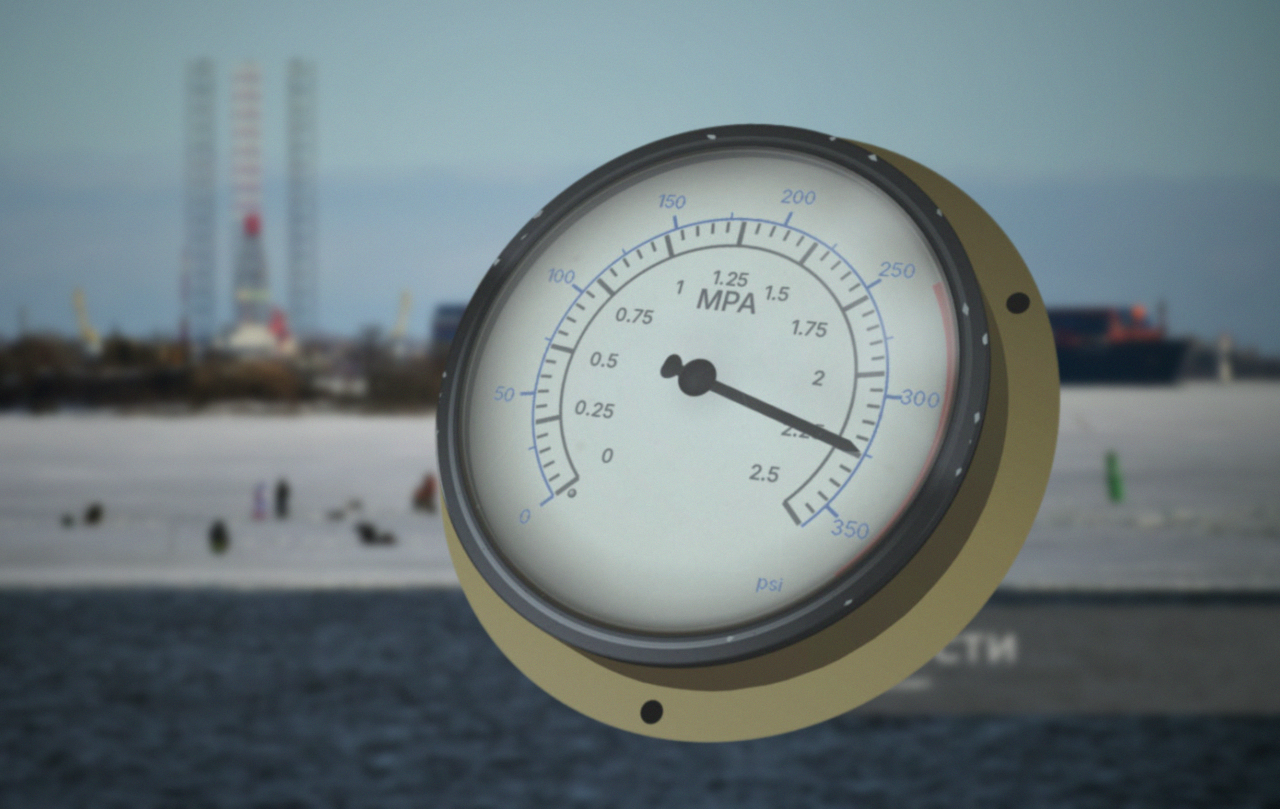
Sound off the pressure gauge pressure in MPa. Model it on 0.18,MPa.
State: 2.25,MPa
